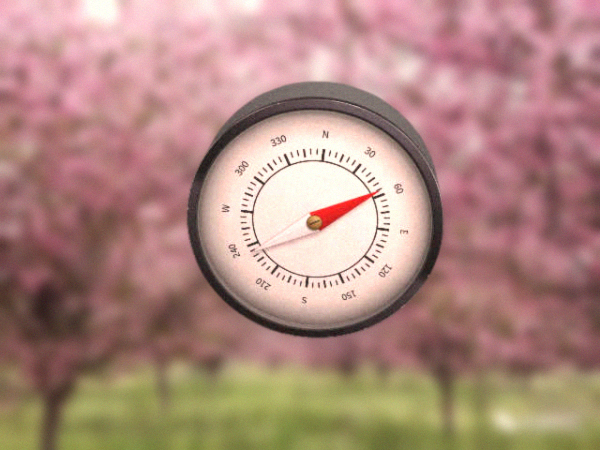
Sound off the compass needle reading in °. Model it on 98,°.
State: 55,°
